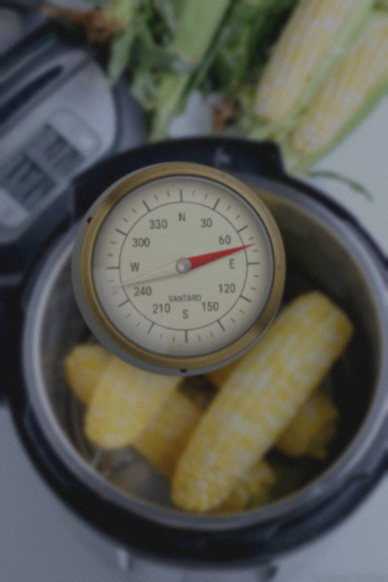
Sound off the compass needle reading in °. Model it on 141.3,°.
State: 75,°
